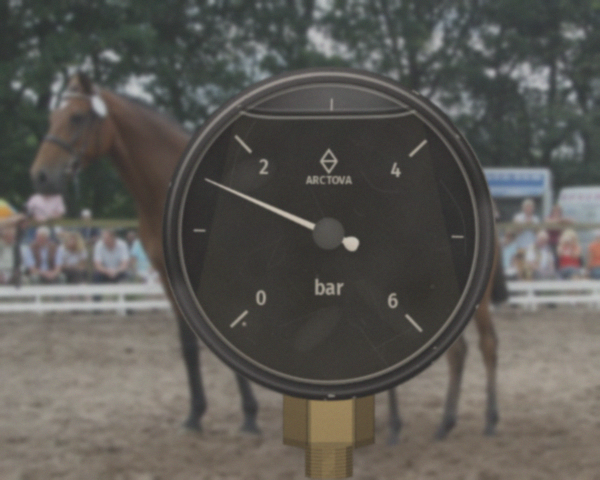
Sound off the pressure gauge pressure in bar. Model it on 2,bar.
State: 1.5,bar
